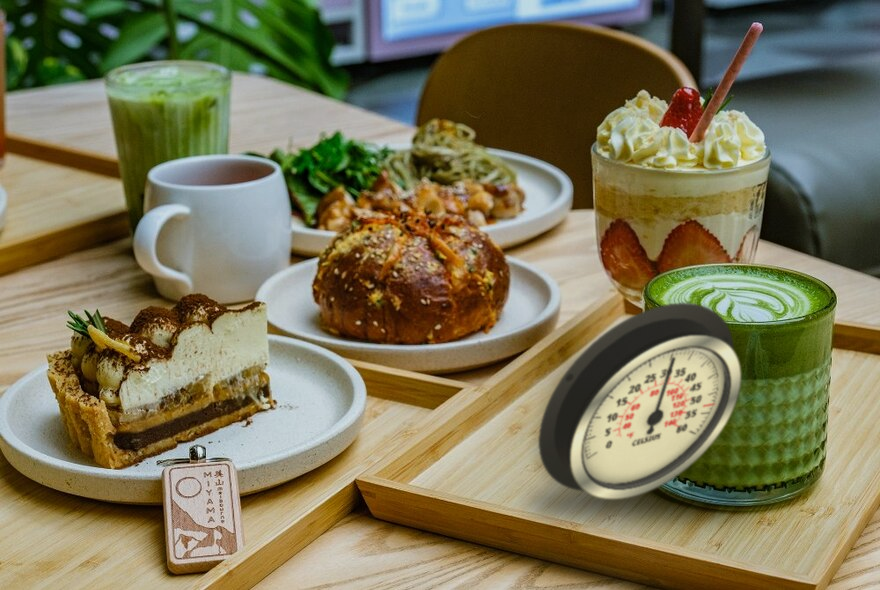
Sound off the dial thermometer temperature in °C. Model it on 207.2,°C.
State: 30,°C
